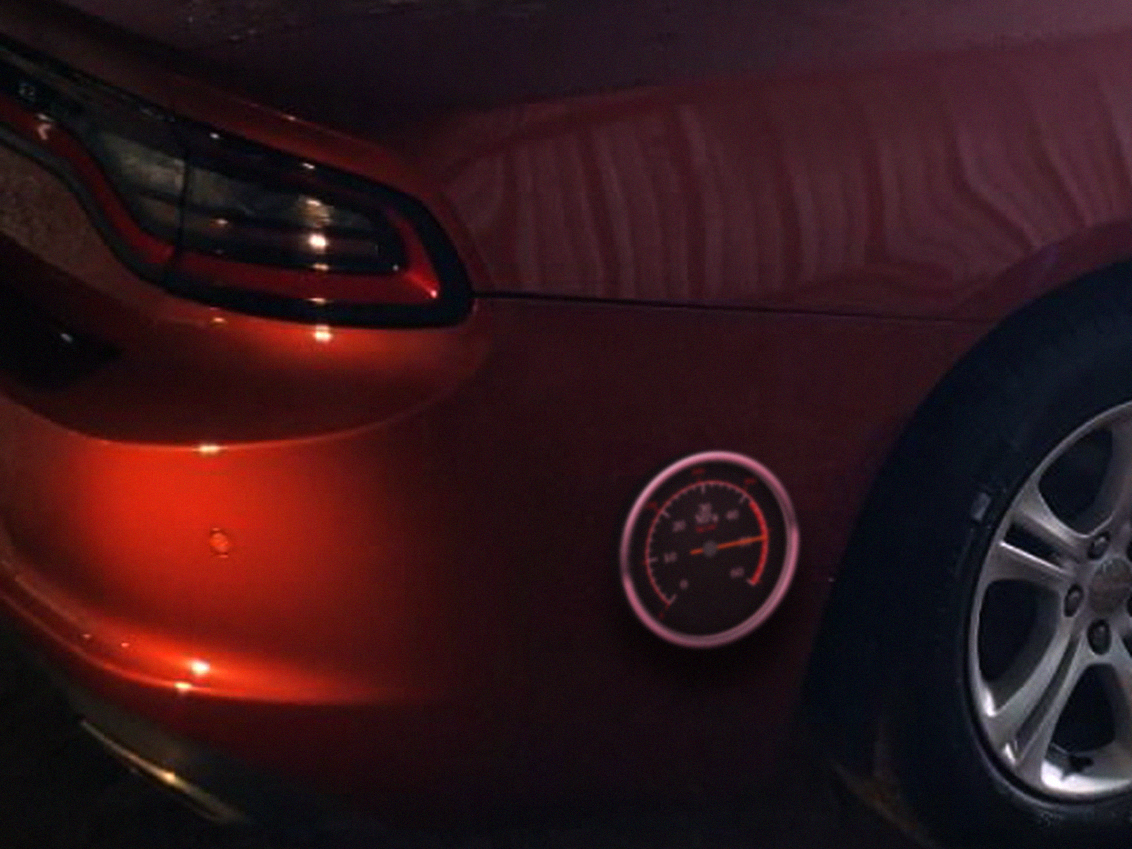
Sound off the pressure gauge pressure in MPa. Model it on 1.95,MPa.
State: 50,MPa
